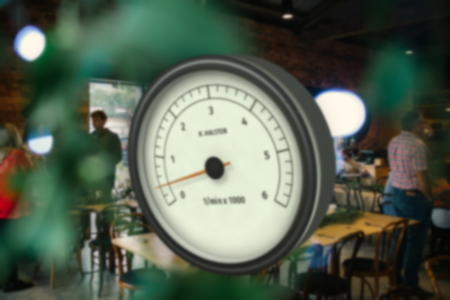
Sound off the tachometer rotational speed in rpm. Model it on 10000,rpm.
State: 400,rpm
